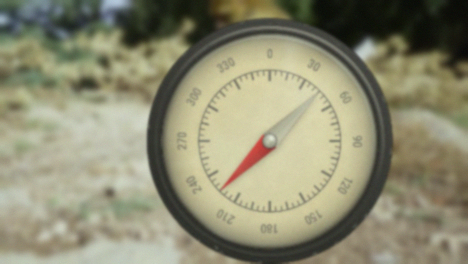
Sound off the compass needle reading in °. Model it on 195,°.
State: 225,°
